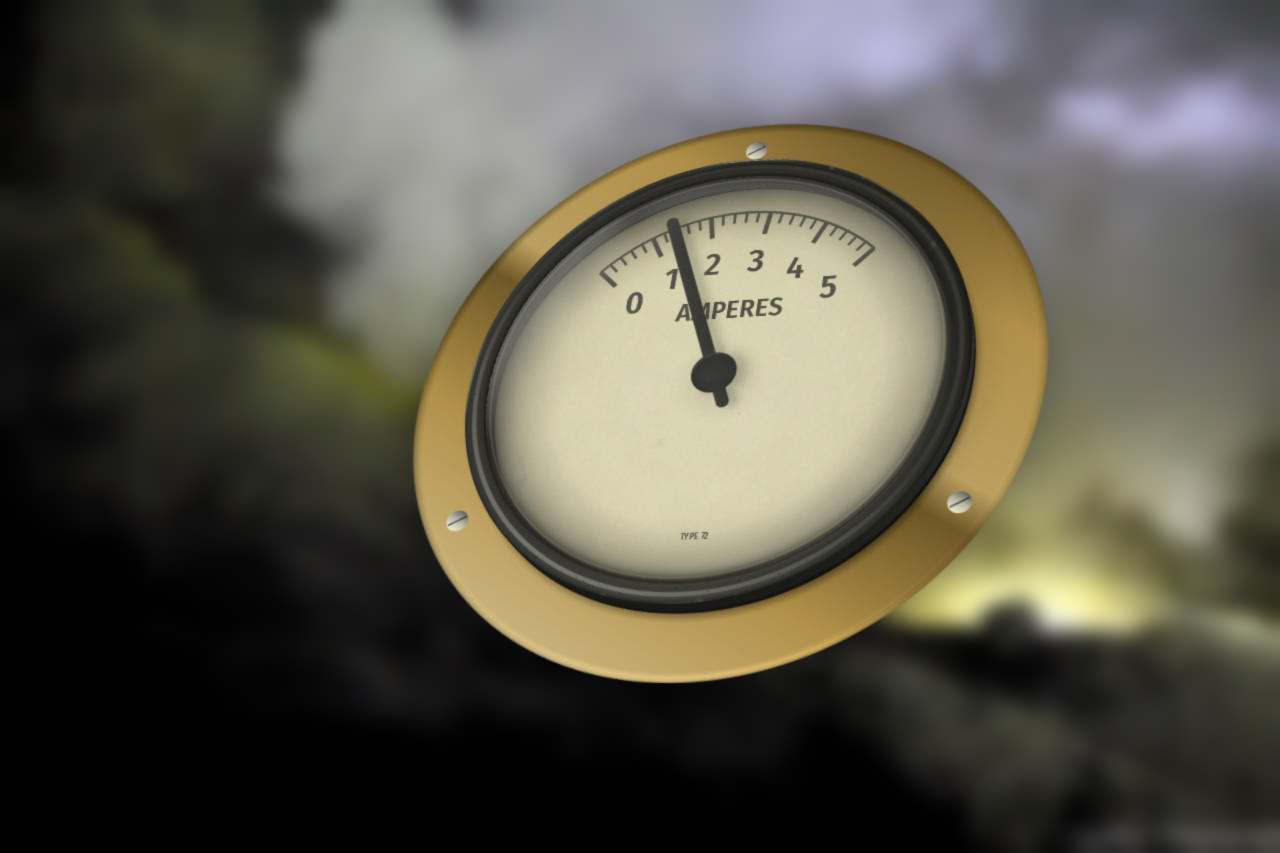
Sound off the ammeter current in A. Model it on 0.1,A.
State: 1.4,A
